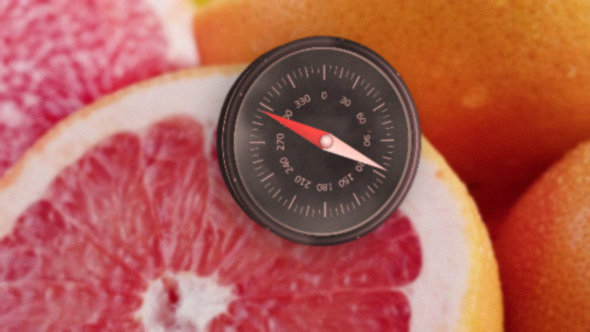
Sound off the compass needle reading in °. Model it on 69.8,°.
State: 295,°
